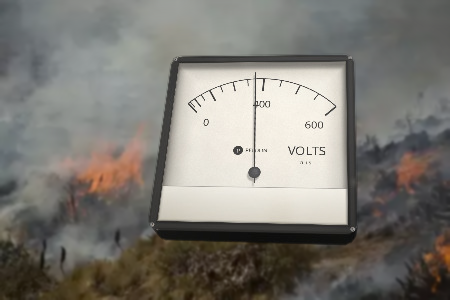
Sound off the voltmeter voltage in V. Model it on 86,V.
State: 375,V
